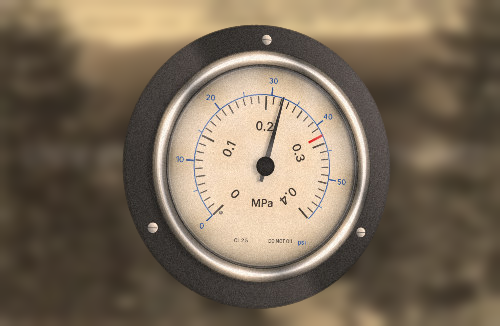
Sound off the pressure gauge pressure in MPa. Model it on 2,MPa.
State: 0.22,MPa
